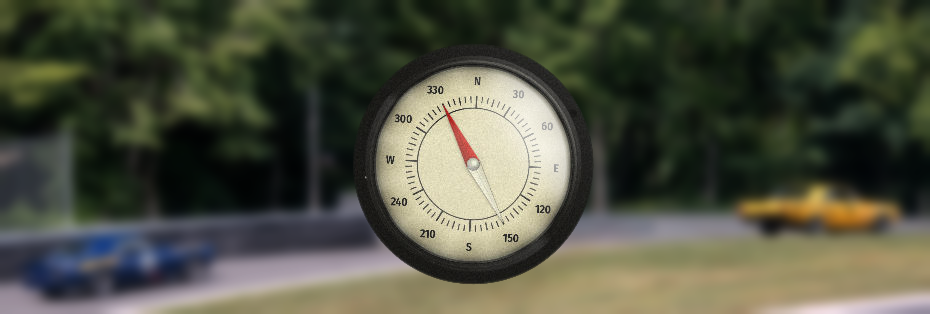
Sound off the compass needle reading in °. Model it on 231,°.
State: 330,°
